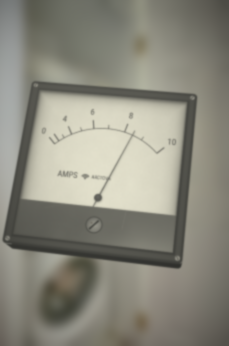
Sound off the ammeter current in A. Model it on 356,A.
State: 8.5,A
